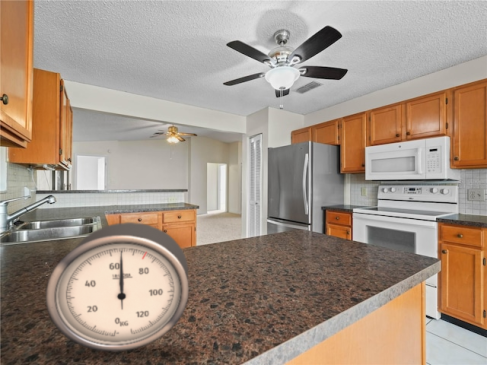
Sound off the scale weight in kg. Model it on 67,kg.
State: 65,kg
